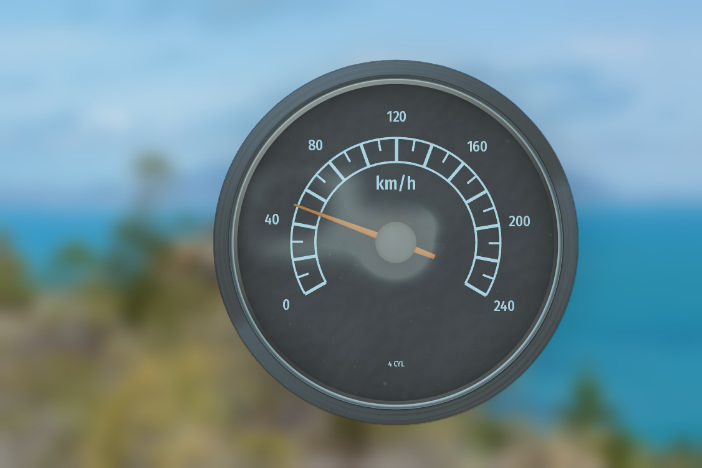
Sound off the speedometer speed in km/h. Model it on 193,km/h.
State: 50,km/h
